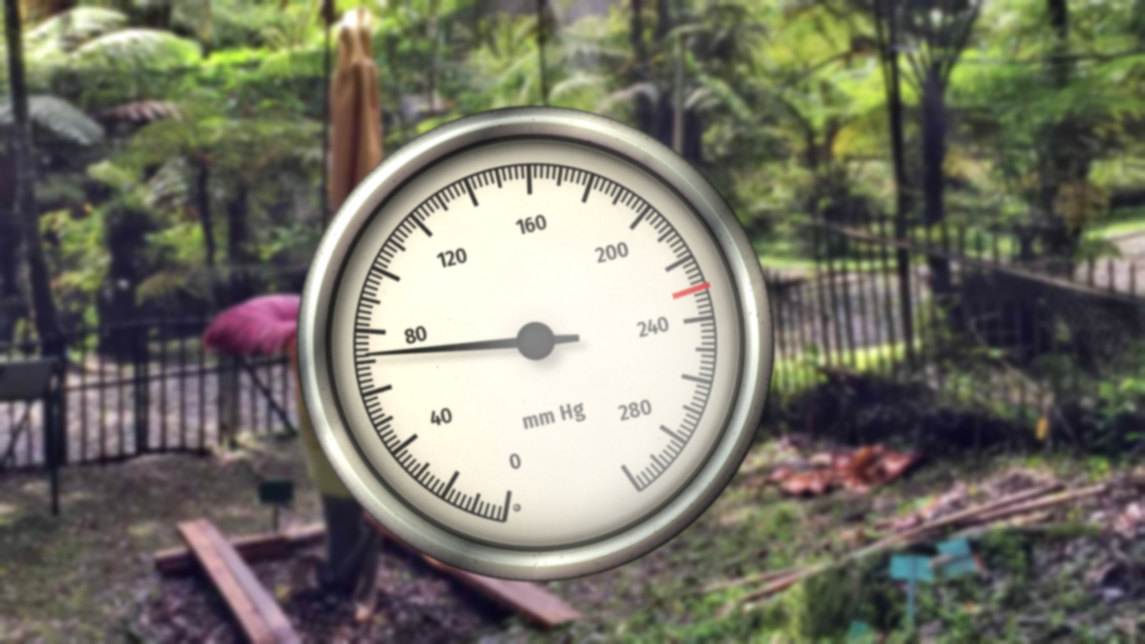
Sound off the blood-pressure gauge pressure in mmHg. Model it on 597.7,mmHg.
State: 72,mmHg
